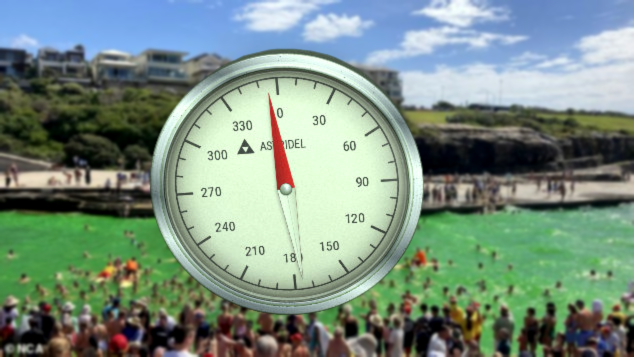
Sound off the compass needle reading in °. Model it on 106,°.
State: 355,°
